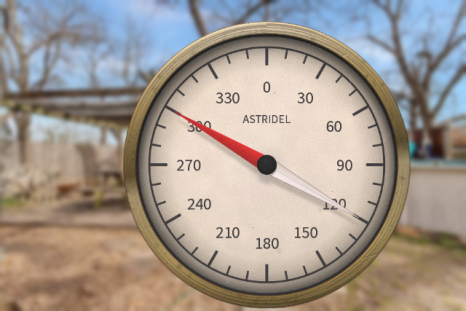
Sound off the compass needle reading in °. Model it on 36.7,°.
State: 300,°
